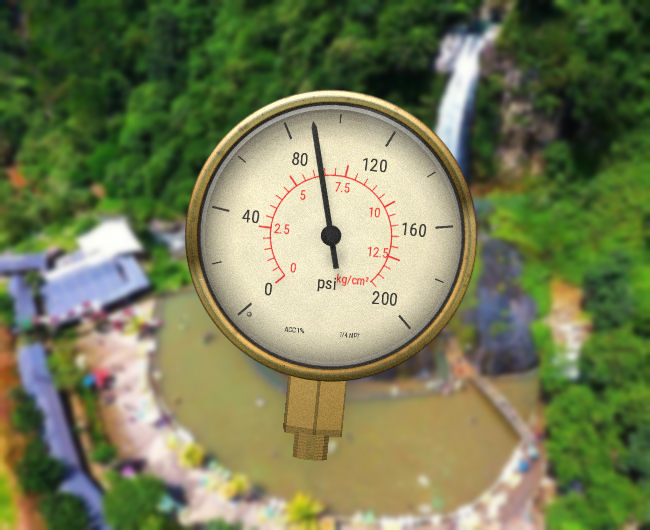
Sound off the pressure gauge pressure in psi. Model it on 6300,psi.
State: 90,psi
